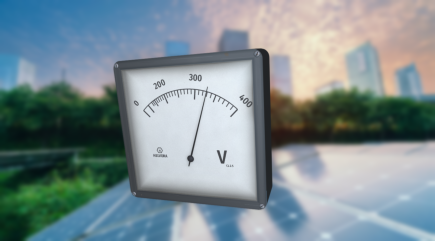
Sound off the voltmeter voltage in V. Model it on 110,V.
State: 330,V
